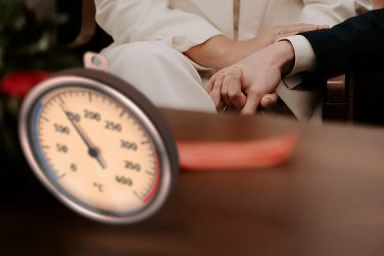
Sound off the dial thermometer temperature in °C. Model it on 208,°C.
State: 150,°C
